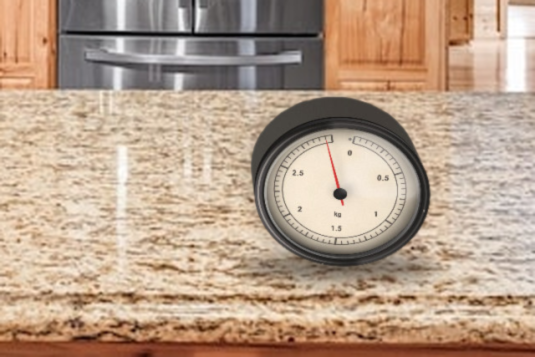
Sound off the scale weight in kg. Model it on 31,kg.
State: 2.95,kg
